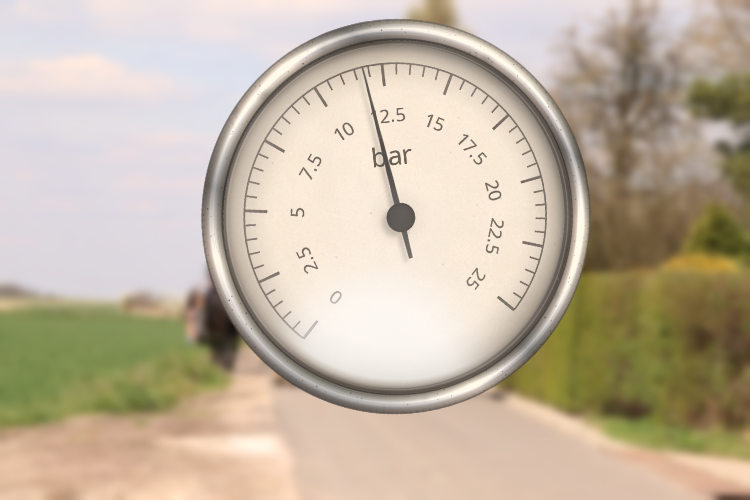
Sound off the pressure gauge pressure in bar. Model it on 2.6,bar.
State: 11.75,bar
